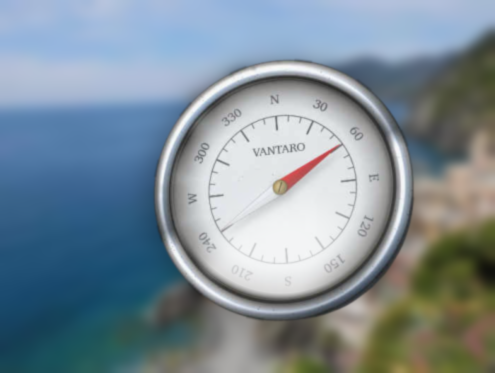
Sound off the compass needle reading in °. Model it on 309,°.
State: 60,°
